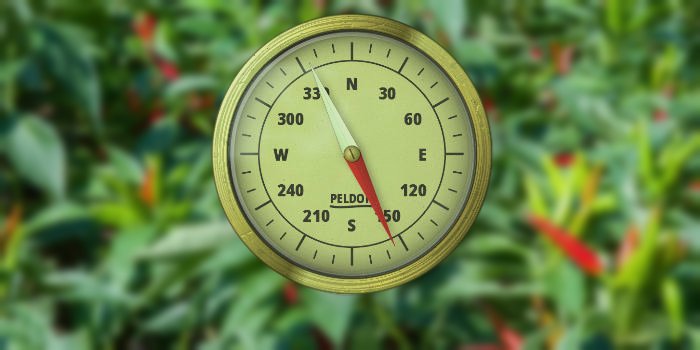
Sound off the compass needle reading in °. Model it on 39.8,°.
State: 155,°
